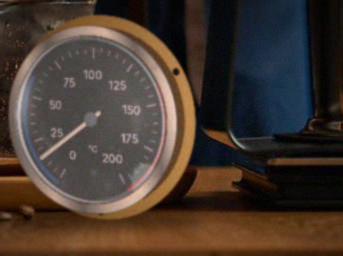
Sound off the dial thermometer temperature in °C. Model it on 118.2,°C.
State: 15,°C
